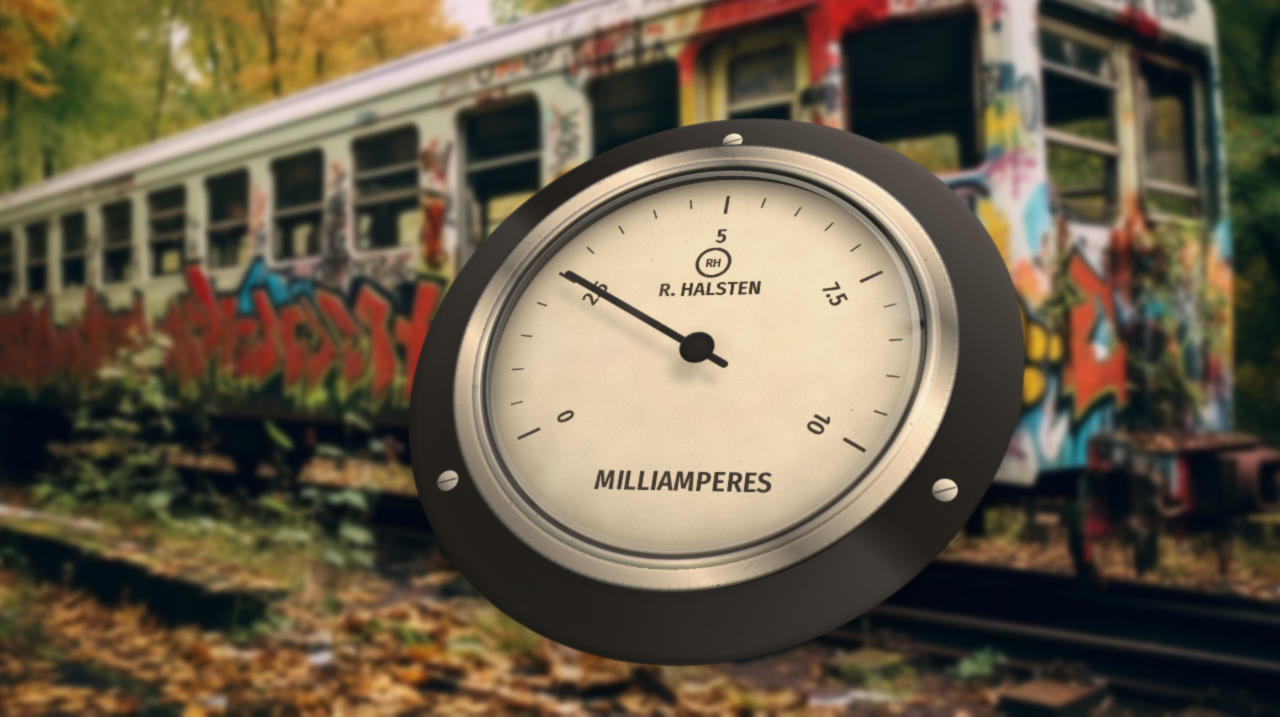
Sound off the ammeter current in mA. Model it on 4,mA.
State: 2.5,mA
